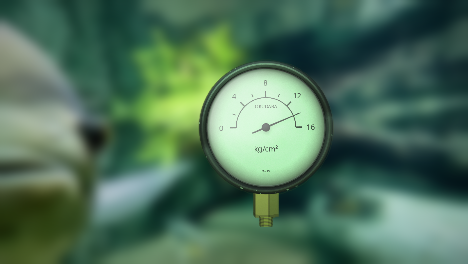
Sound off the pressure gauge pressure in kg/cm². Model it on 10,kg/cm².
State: 14,kg/cm²
